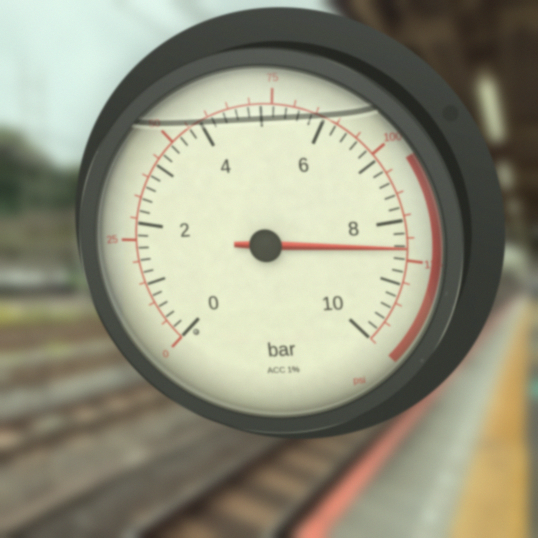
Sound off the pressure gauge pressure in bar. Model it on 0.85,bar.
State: 8.4,bar
